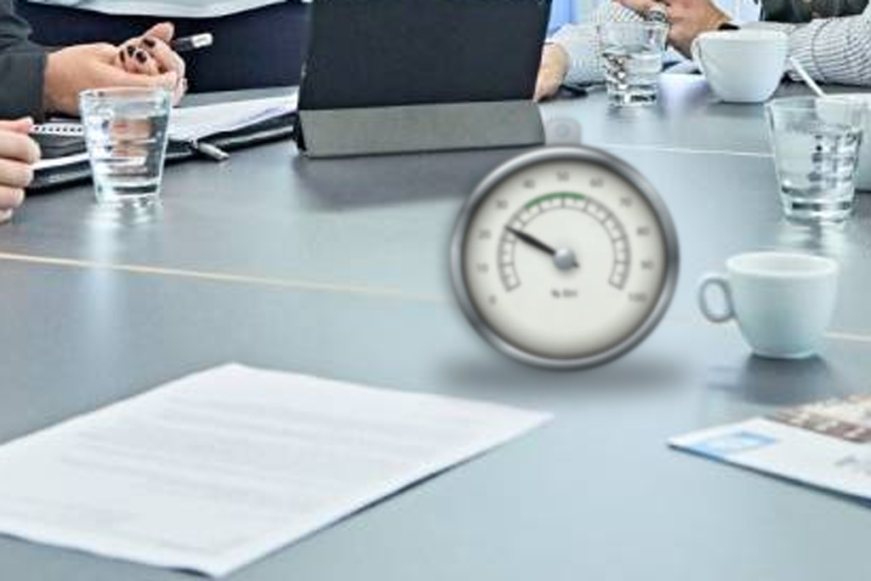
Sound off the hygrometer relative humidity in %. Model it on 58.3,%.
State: 25,%
